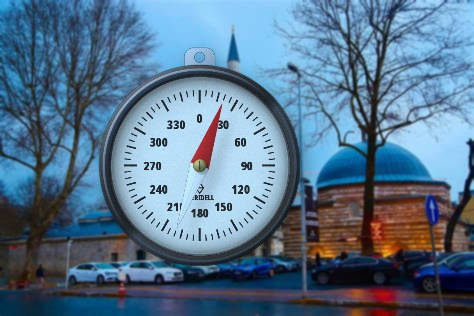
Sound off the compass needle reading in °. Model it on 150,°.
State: 20,°
